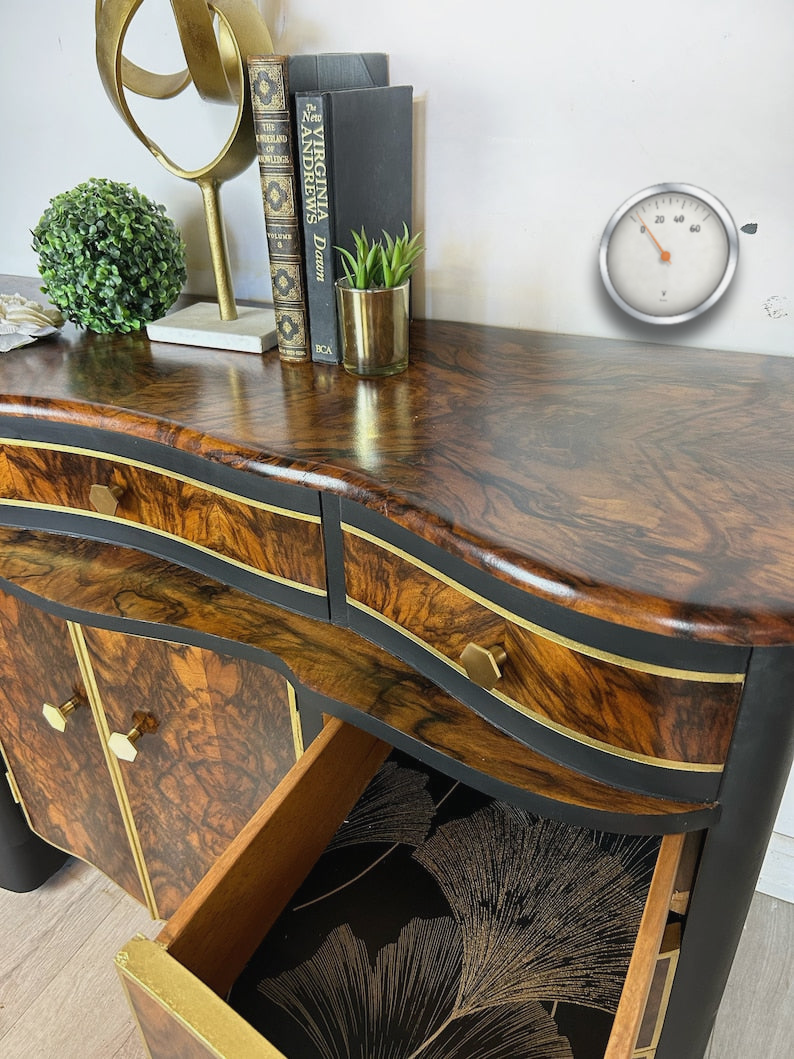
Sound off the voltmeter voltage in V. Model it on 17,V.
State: 5,V
